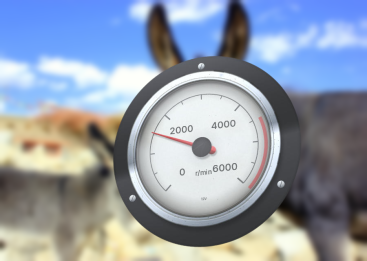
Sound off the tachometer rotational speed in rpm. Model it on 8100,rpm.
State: 1500,rpm
